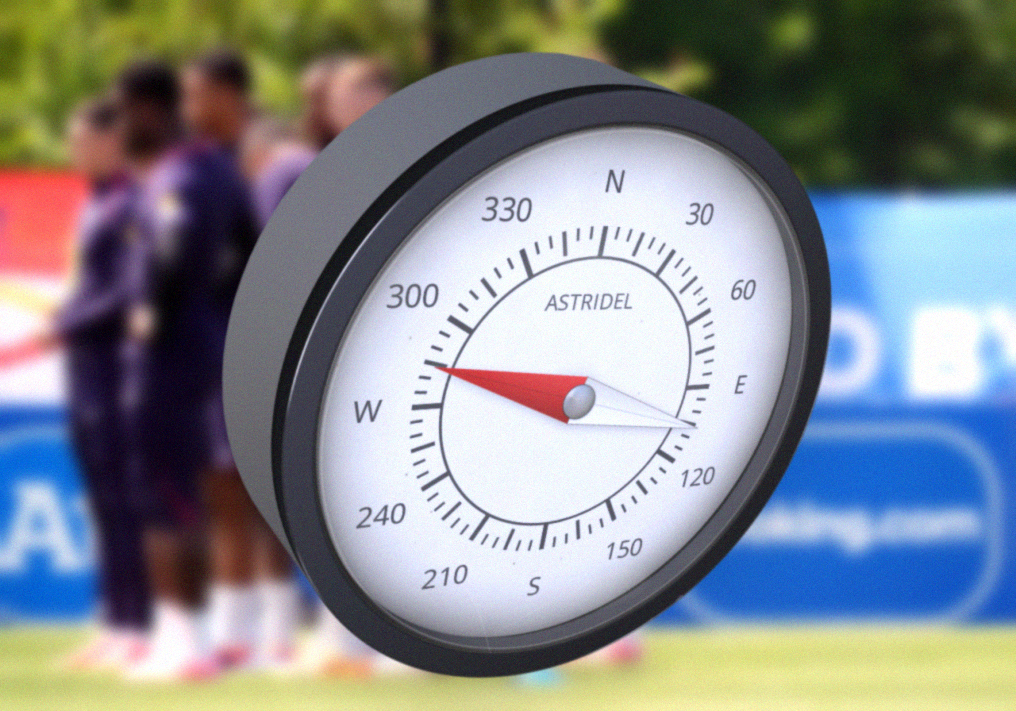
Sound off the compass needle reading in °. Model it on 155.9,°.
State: 285,°
